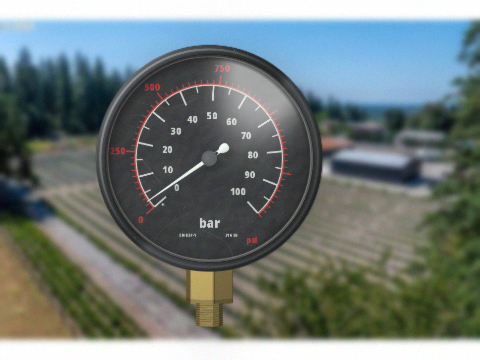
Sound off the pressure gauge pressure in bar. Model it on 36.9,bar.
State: 2.5,bar
